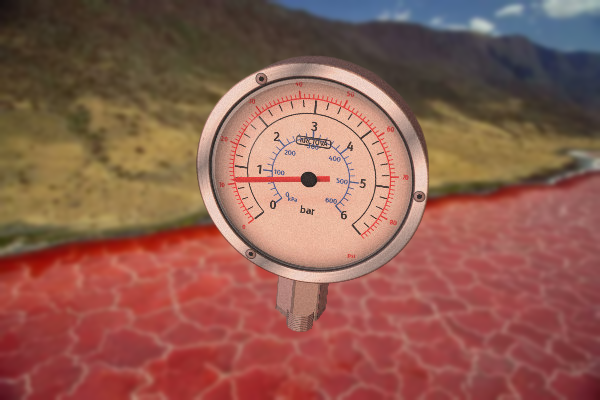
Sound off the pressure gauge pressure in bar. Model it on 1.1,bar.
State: 0.8,bar
